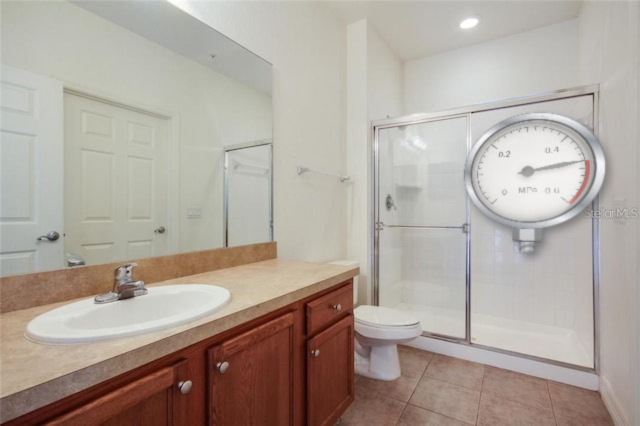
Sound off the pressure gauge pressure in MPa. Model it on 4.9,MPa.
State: 0.48,MPa
